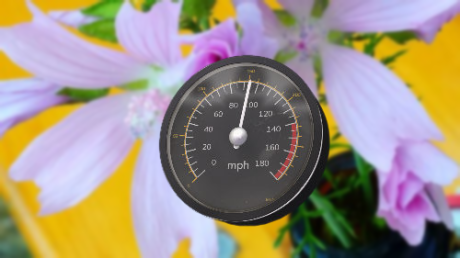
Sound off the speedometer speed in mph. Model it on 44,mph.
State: 95,mph
